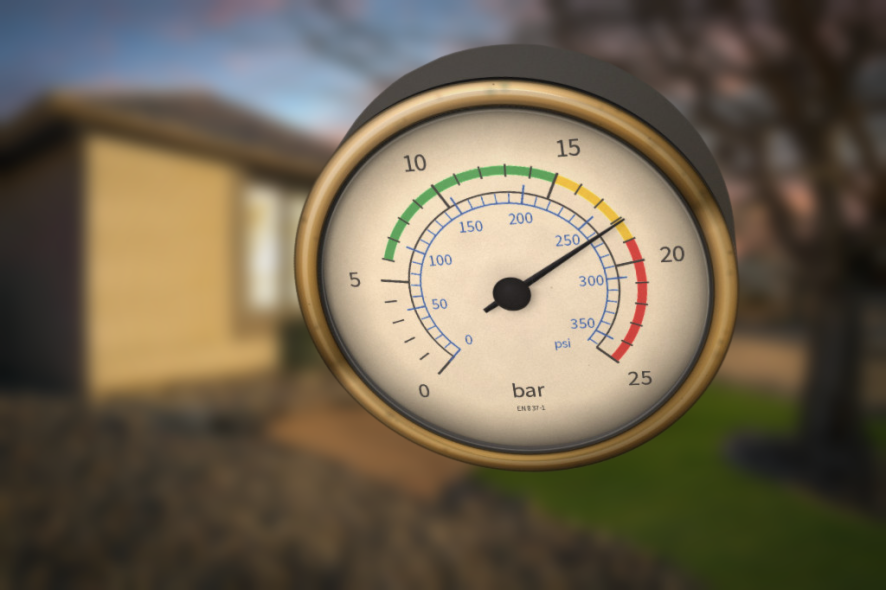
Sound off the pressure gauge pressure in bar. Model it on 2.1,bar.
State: 18,bar
